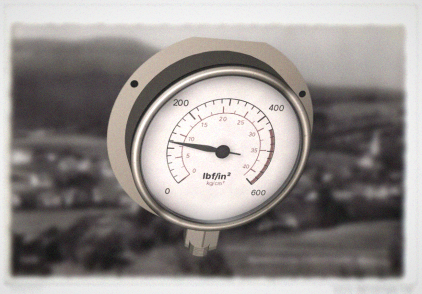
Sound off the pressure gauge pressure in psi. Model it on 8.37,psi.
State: 120,psi
